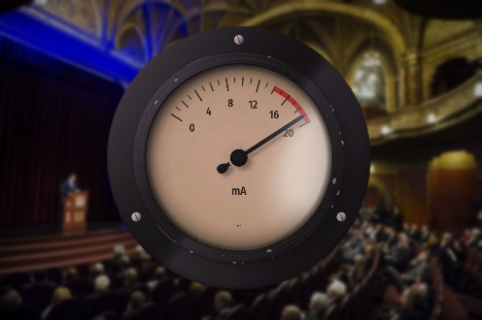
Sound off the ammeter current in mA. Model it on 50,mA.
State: 19,mA
